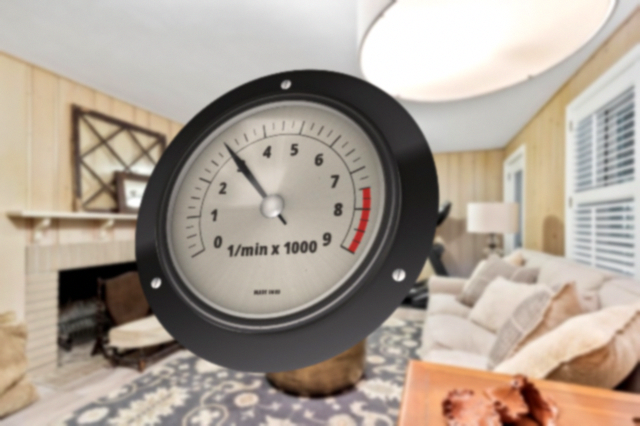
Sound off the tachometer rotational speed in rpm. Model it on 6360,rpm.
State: 3000,rpm
